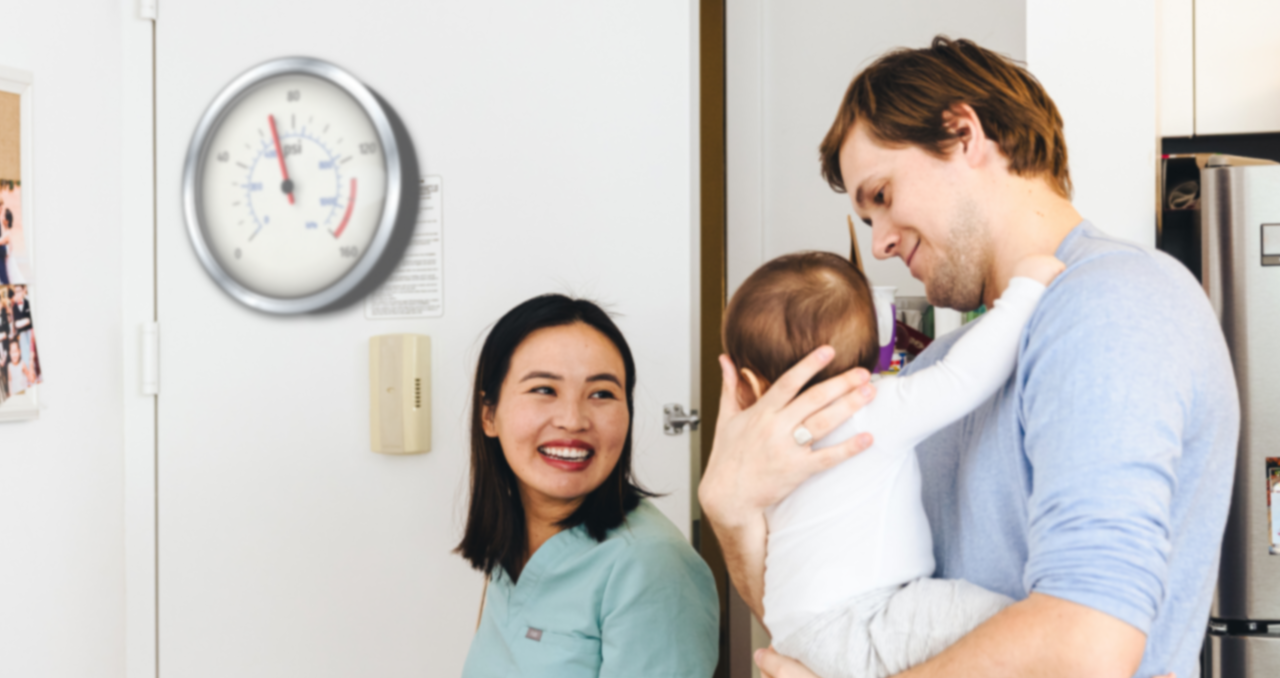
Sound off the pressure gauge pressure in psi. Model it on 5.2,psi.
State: 70,psi
